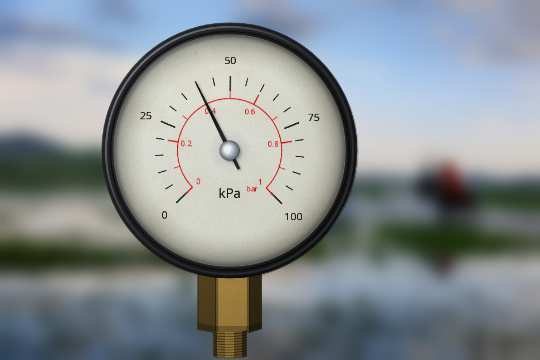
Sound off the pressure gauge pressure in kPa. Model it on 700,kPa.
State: 40,kPa
